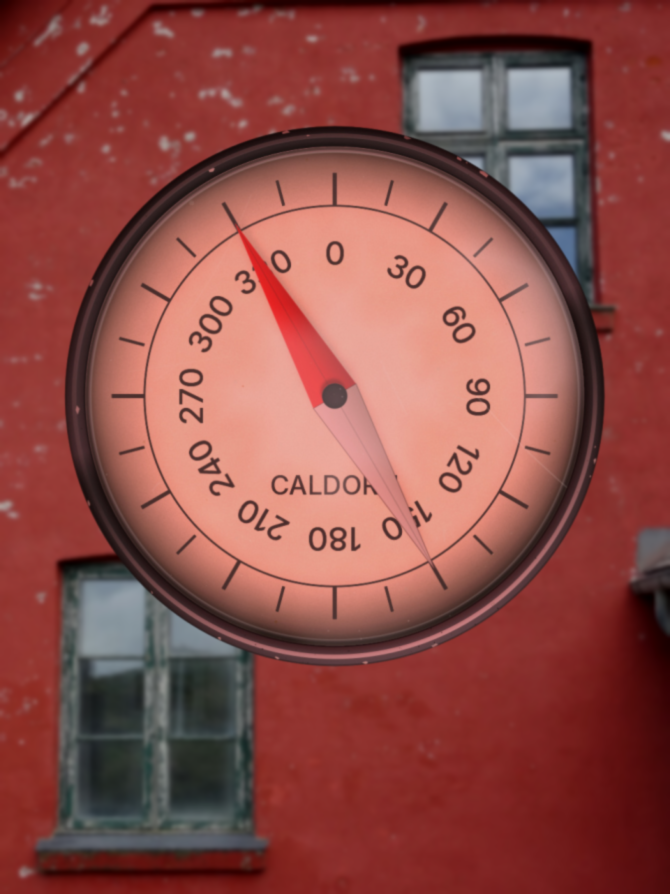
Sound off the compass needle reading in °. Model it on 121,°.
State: 330,°
